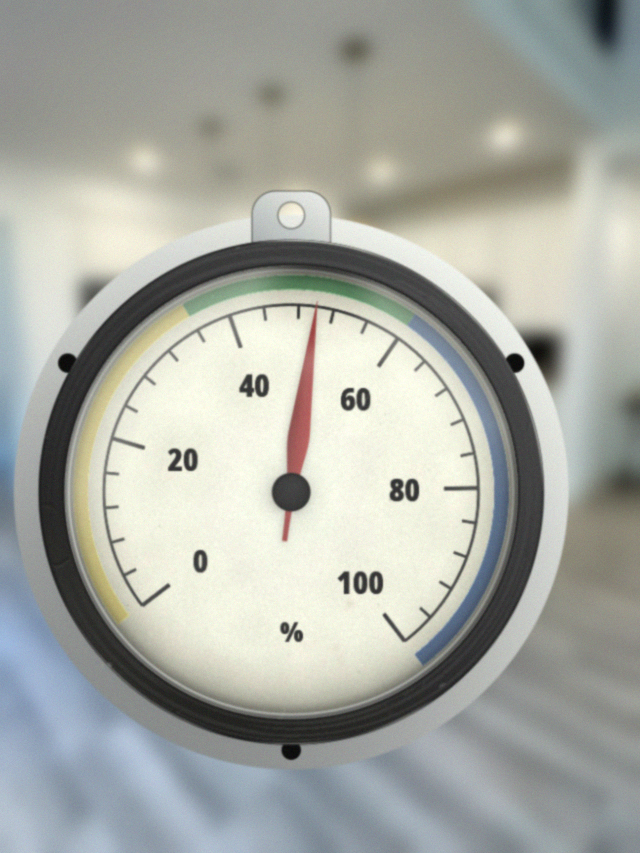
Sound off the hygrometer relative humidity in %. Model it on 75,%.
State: 50,%
